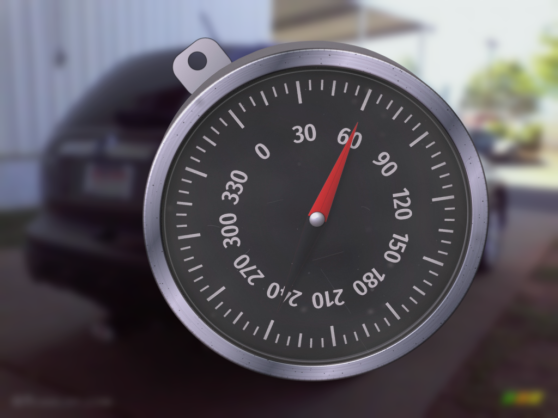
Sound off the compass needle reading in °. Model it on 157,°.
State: 60,°
